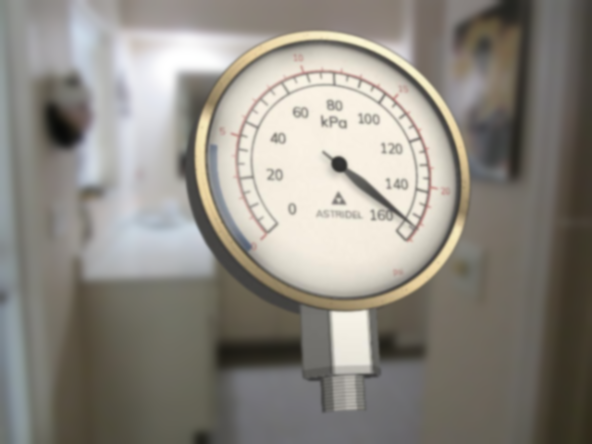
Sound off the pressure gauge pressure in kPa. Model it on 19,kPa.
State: 155,kPa
